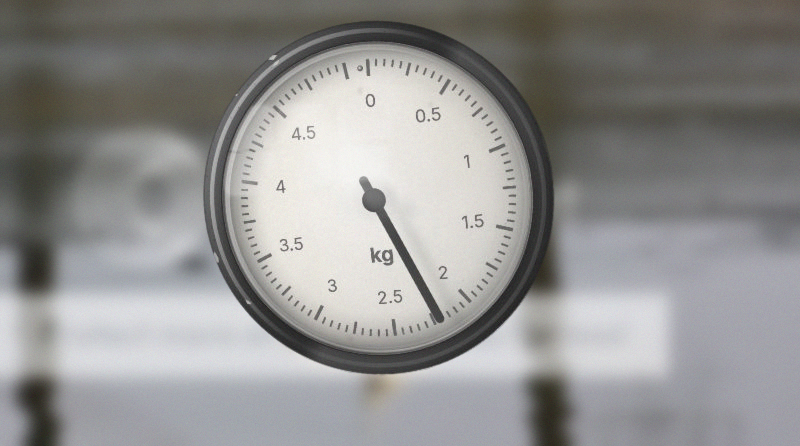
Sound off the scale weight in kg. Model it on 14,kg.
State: 2.2,kg
